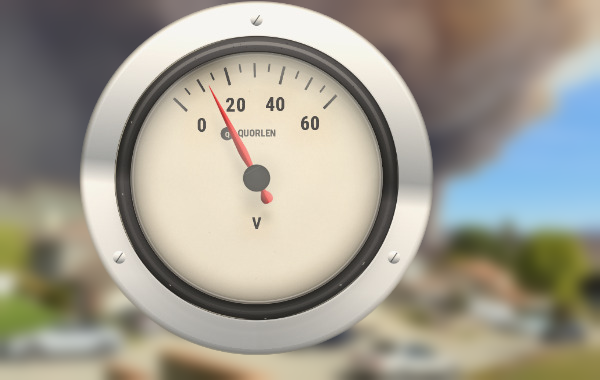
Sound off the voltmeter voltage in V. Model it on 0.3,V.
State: 12.5,V
